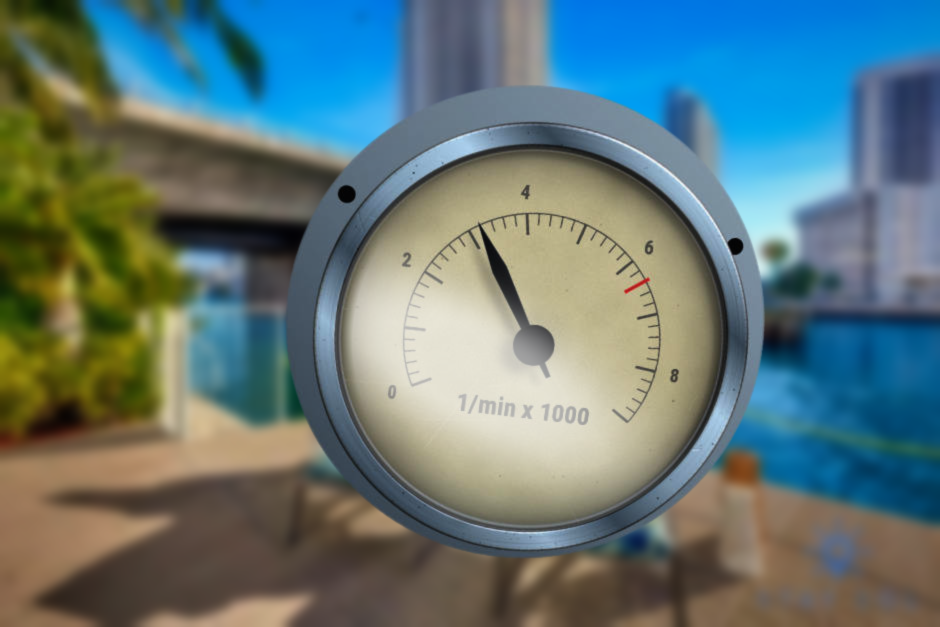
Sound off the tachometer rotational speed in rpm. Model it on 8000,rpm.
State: 3200,rpm
